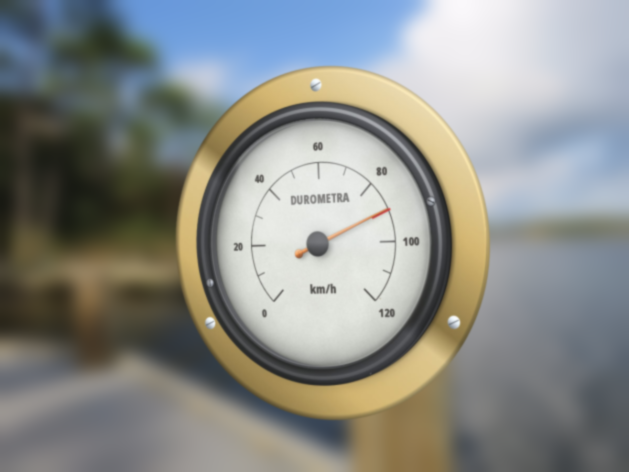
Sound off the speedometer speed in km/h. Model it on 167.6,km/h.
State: 90,km/h
